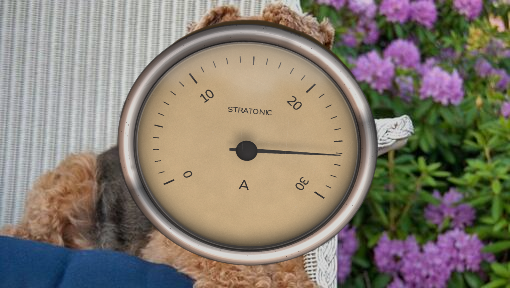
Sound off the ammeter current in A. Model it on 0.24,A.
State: 26,A
